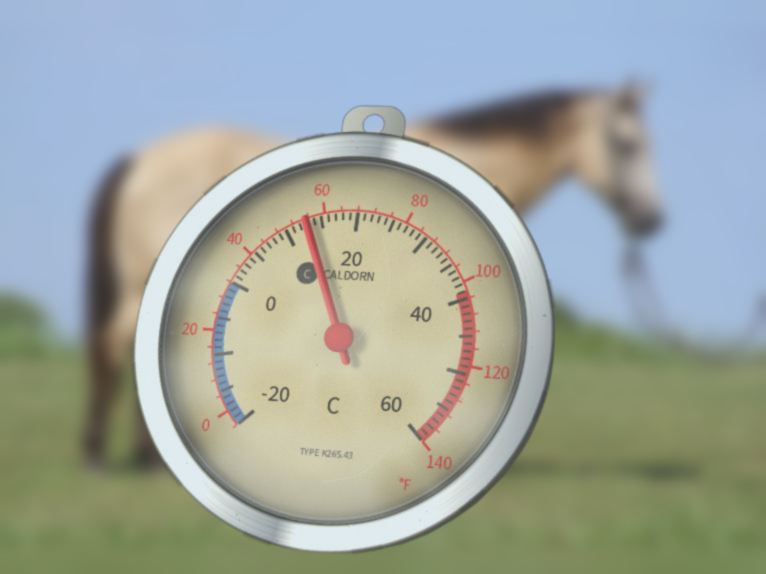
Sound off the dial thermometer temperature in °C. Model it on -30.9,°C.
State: 13,°C
